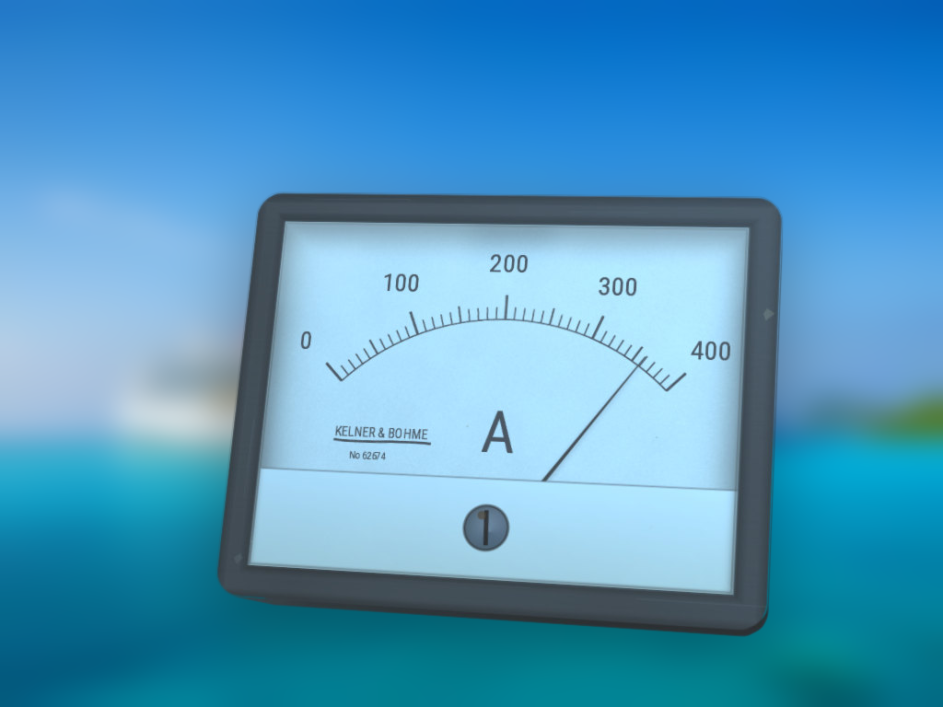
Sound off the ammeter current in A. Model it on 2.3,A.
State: 360,A
